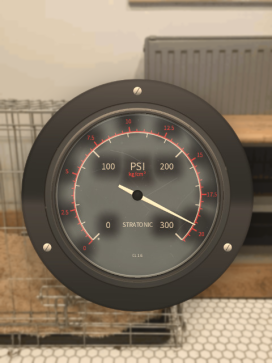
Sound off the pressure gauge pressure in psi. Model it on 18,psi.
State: 280,psi
